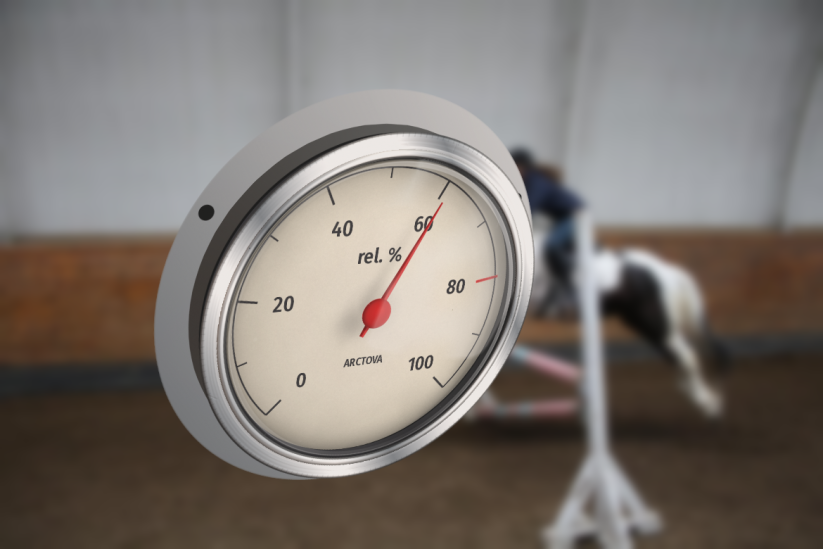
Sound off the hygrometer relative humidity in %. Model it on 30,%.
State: 60,%
